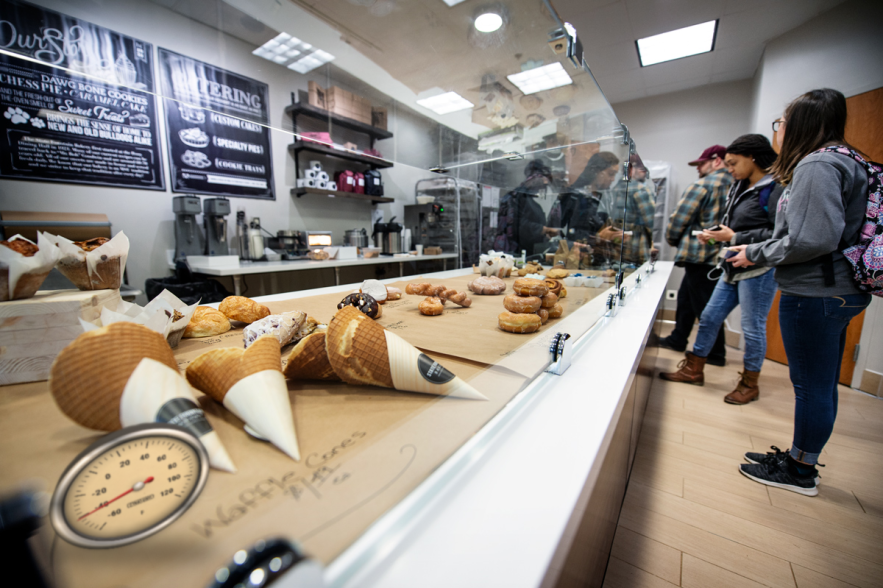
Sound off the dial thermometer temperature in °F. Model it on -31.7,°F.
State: -40,°F
